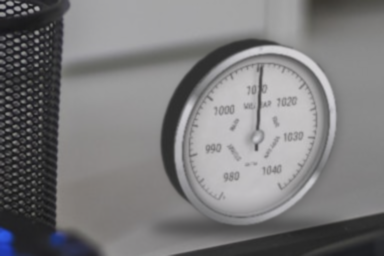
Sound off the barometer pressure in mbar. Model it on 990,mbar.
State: 1010,mbar
